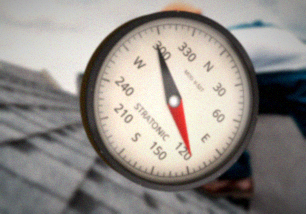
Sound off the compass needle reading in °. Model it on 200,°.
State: 115,°
